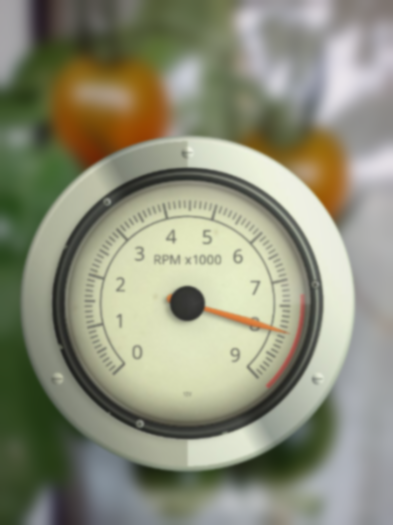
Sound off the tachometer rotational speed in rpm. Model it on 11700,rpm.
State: 8000,rpm
